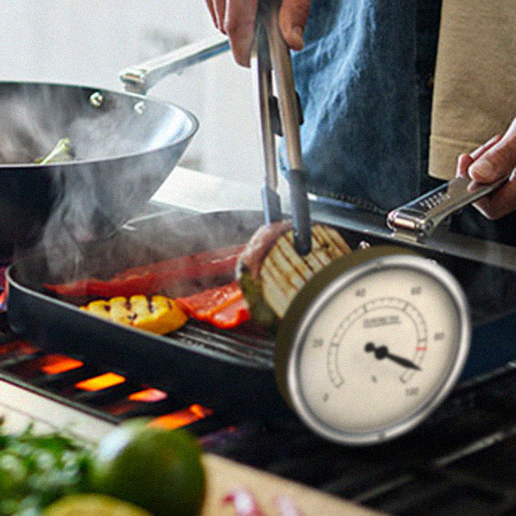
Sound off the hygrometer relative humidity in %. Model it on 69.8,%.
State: 92,%
